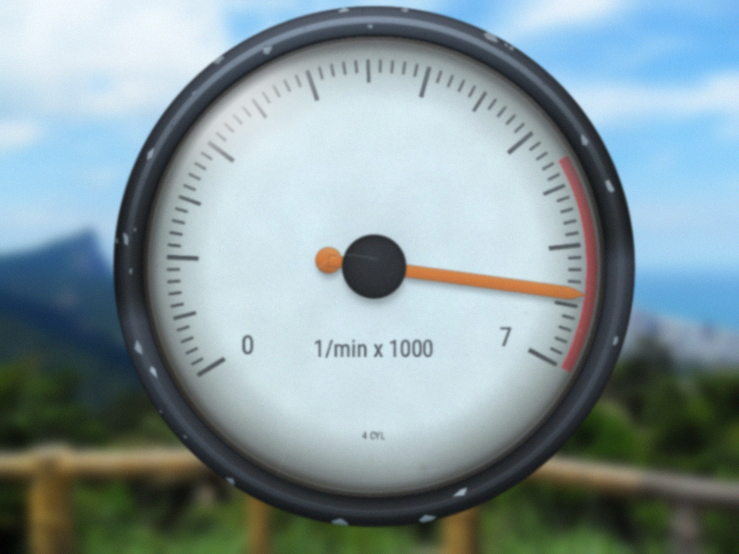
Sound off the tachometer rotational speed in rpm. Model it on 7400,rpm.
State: 6400,rpm
